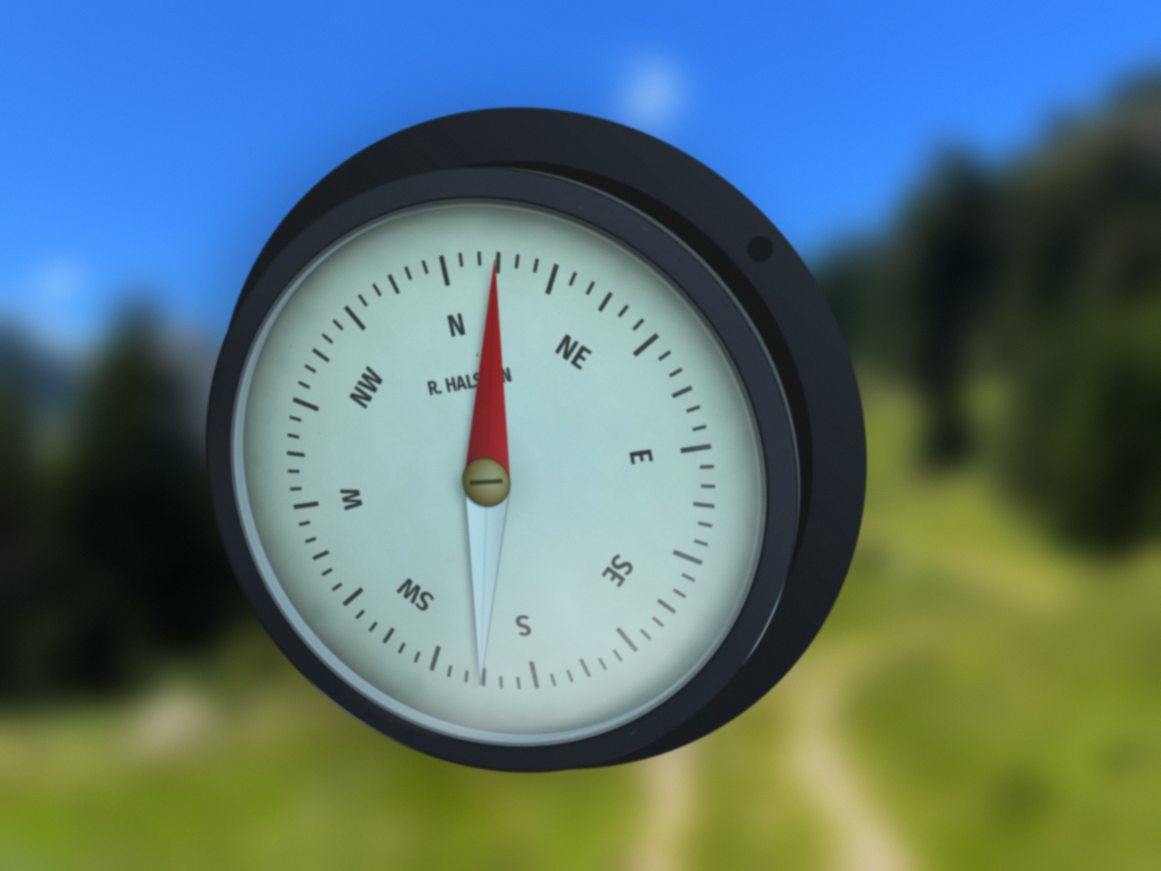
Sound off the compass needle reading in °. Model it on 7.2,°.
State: 15,°
